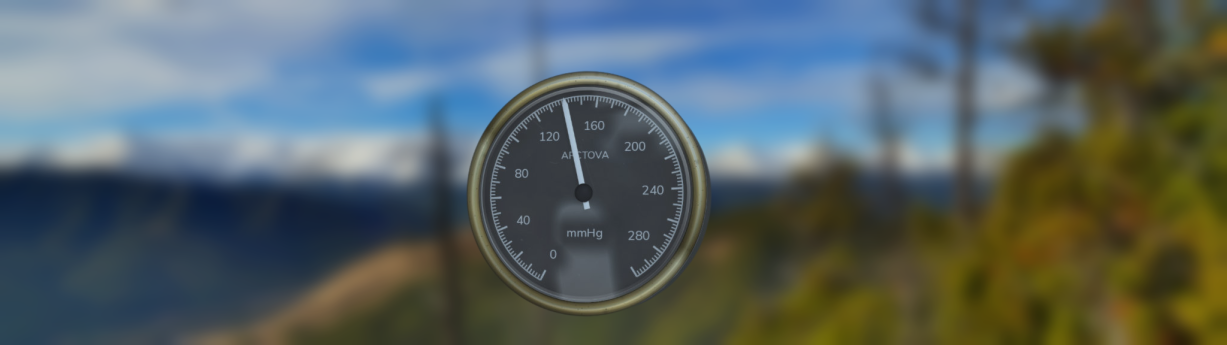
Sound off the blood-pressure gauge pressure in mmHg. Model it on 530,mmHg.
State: 140,mmHg
